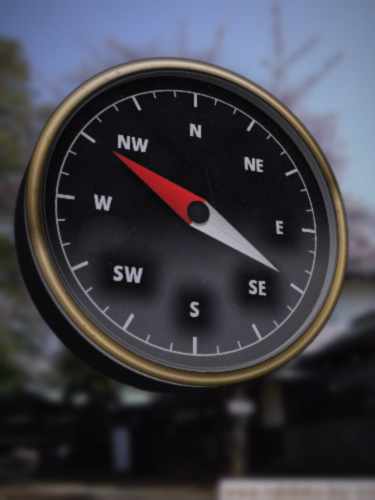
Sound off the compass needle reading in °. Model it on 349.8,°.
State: 300,°
